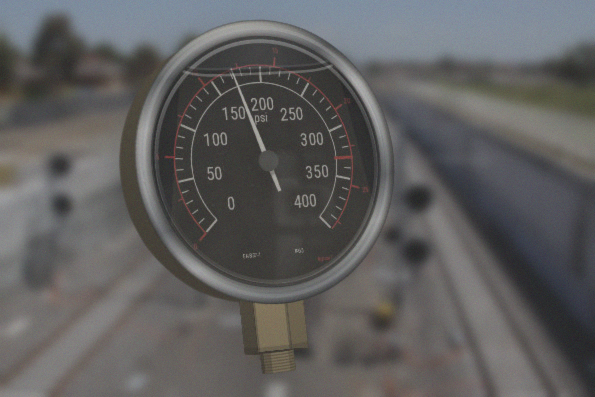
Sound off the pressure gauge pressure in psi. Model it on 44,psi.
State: 170,psi
